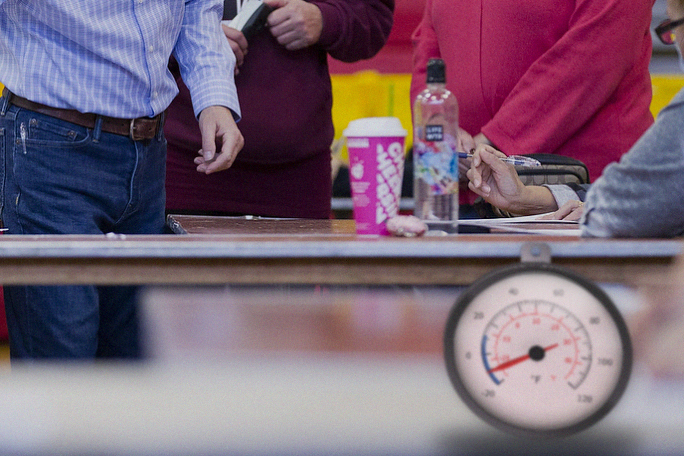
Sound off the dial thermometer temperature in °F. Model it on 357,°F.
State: -10,°F
